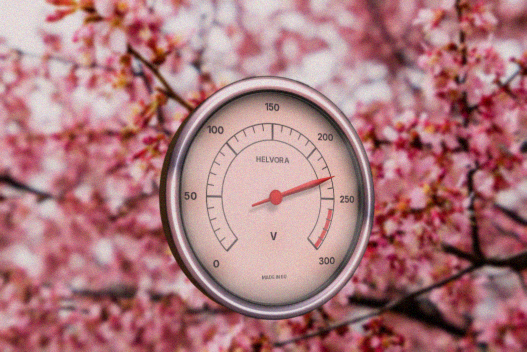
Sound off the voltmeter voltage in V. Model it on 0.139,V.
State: 230,V
